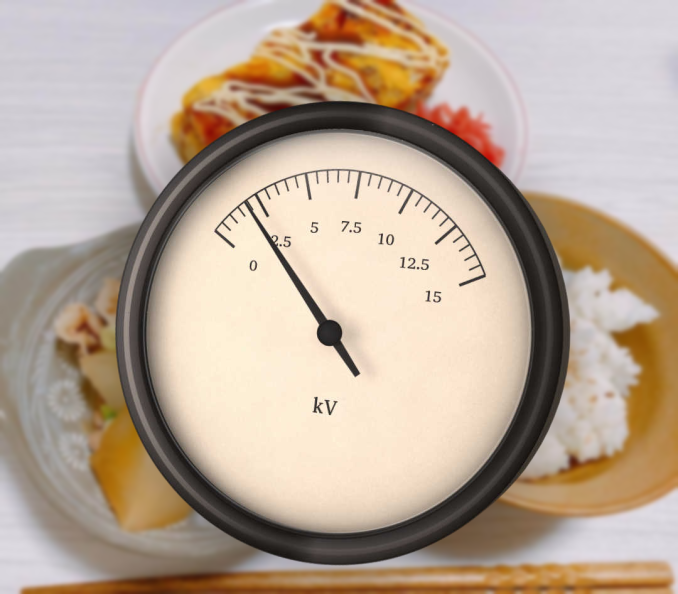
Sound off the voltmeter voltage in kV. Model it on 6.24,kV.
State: 2,kV
